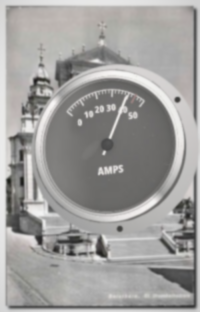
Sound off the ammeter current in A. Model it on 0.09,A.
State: 40,A
